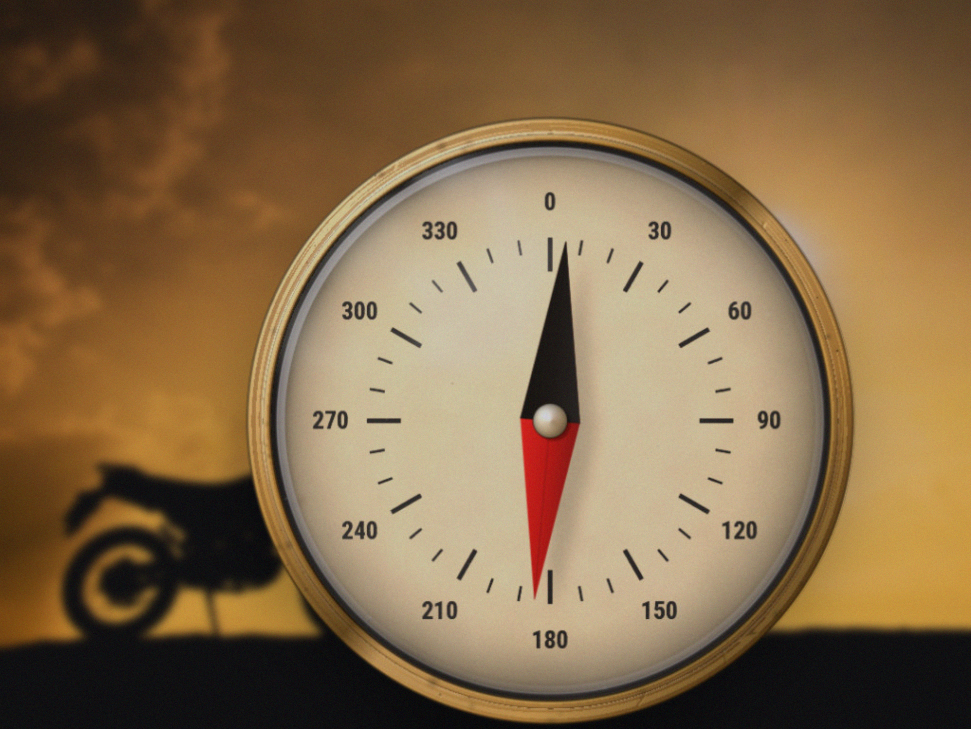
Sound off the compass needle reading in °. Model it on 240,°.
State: 185,°
